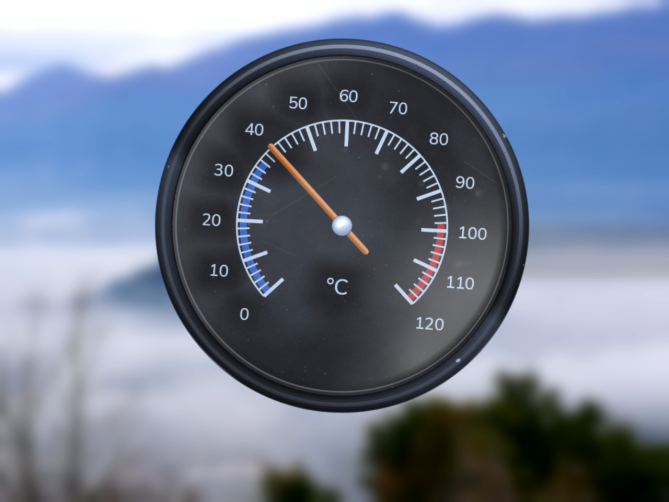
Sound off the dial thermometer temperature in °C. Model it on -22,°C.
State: 40,°C
